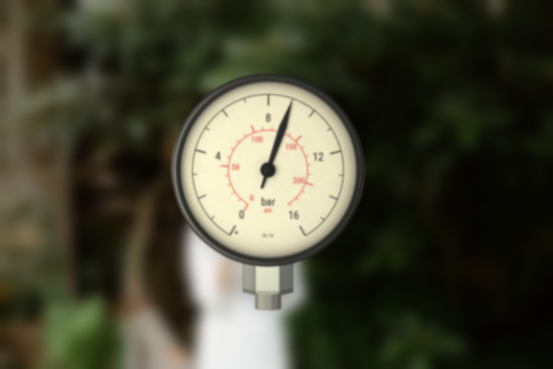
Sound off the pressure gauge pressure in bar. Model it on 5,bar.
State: 9,bar
